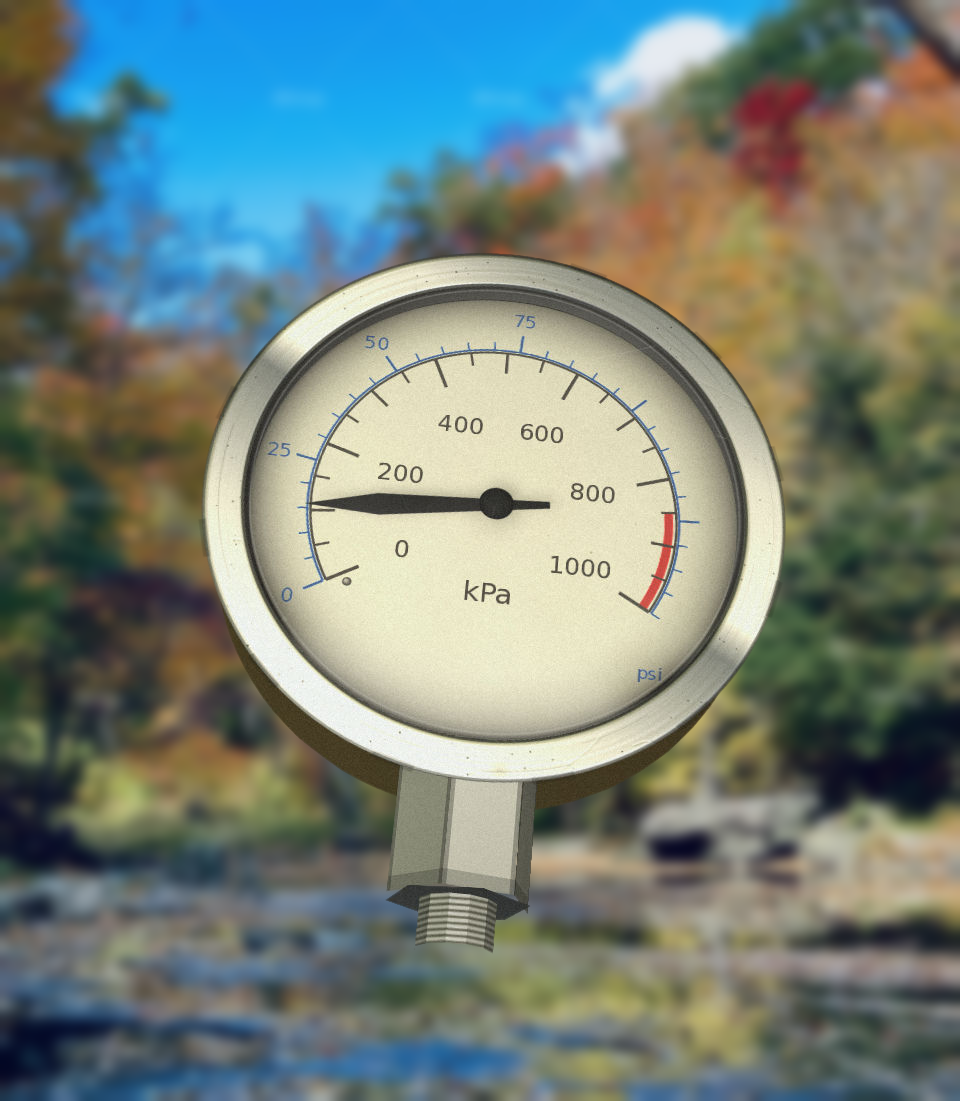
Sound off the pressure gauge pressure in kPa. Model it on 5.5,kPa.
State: 100,kPa
